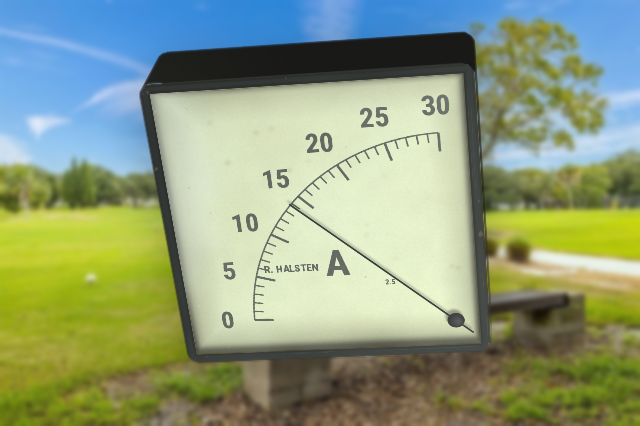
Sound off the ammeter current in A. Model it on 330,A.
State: 14,A
